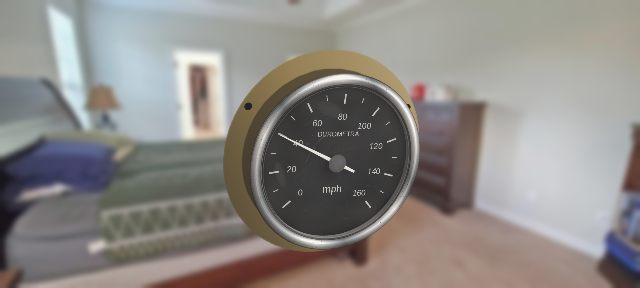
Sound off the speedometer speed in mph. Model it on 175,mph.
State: 40,mph
